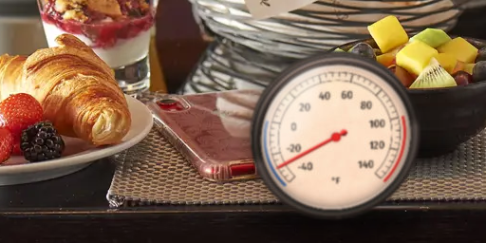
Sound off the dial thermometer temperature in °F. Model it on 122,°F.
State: -28,°F
